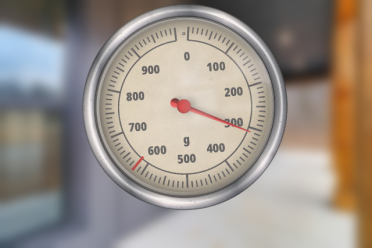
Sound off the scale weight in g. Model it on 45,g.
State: 310,g
